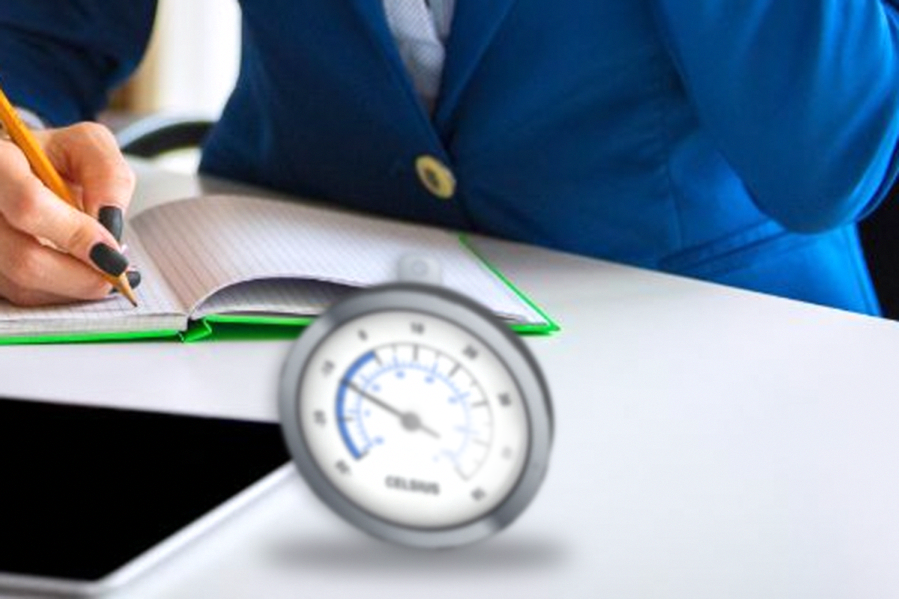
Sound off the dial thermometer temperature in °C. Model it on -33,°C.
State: -10,°C
